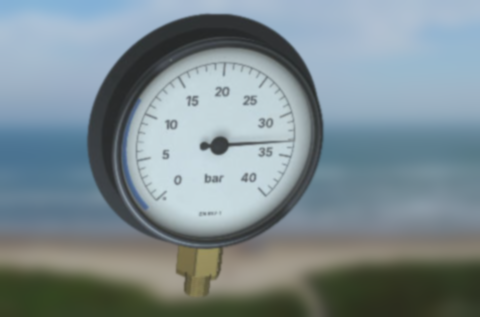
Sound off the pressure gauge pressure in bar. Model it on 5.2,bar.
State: 33,bar
